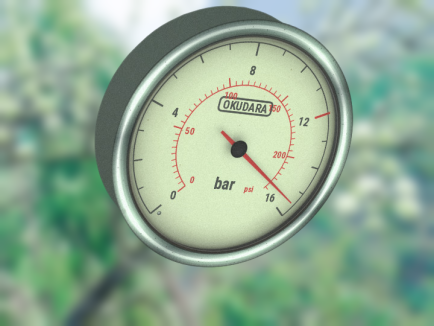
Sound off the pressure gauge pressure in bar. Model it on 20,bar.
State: 15.5,bar
